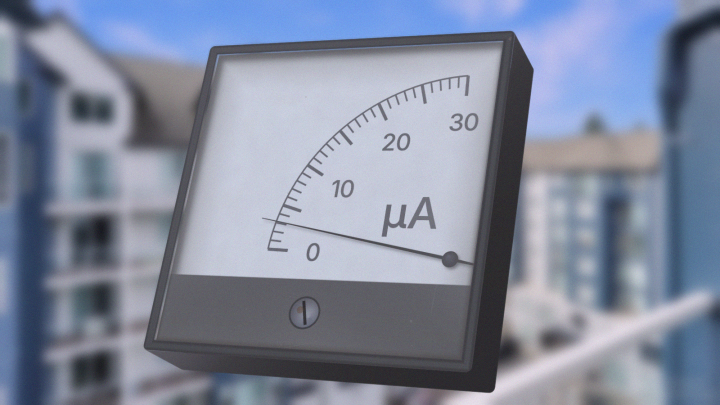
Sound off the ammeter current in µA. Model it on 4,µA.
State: 3,µA
